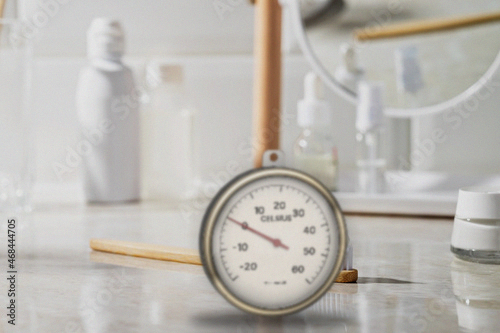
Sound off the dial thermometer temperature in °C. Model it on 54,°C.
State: 0,°C
